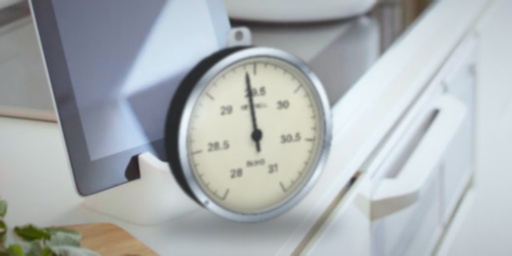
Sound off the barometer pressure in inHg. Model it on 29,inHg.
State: 29.4,inHg
